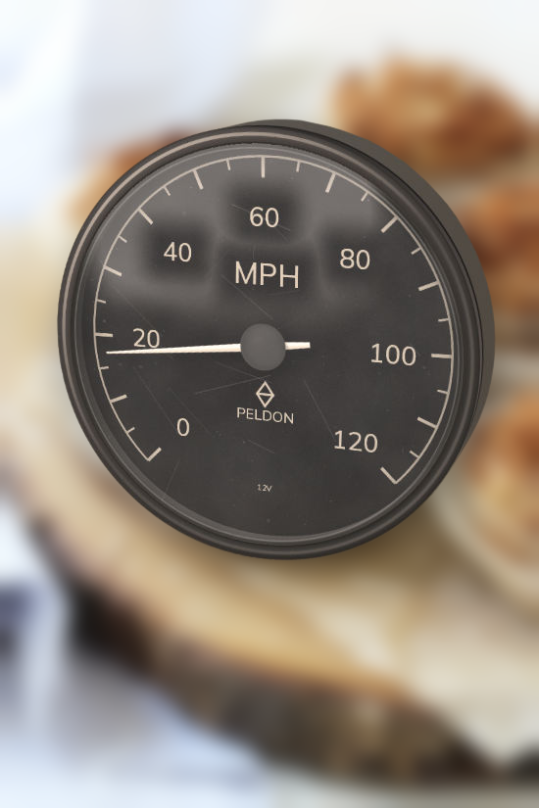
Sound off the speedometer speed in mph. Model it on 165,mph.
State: 17.5,mph
